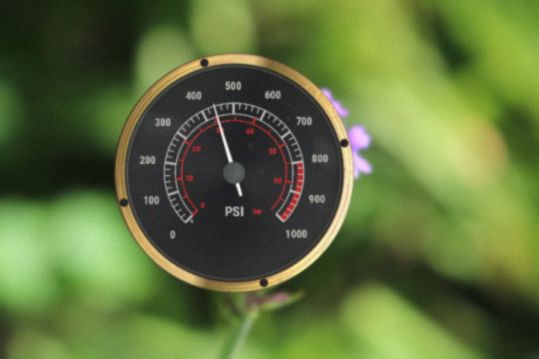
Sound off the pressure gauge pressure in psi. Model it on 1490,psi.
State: 440,psi
